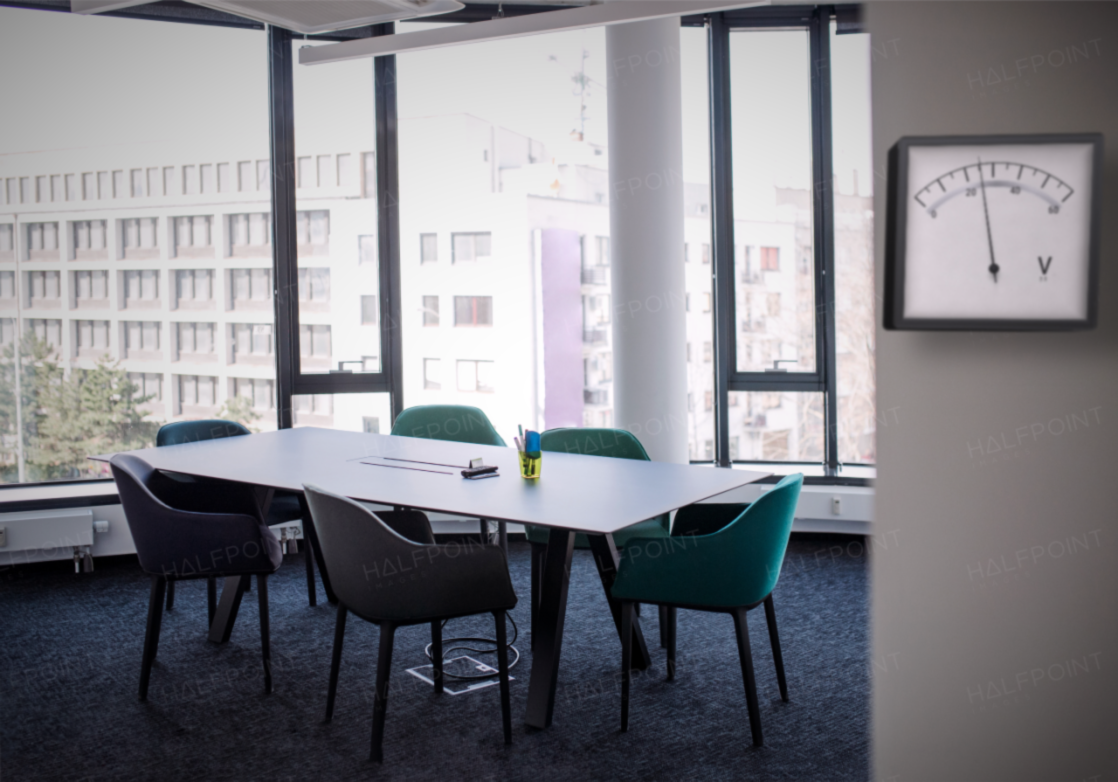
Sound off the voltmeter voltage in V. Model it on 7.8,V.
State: 25,V
